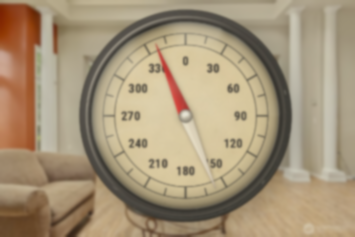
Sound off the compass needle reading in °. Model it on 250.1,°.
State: 337.5,°
